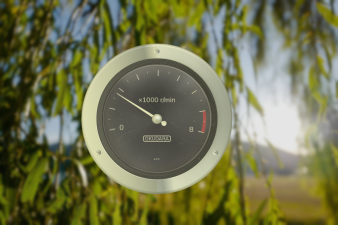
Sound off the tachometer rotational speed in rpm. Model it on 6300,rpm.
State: 1750,rpm
